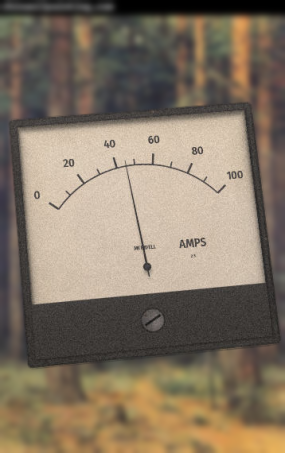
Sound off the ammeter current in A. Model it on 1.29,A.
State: 45,A
